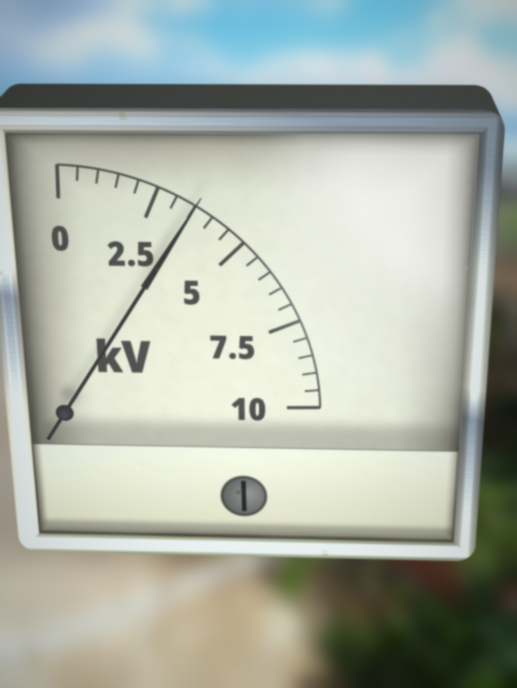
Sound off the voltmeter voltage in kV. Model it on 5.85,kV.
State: 3.5,kV
